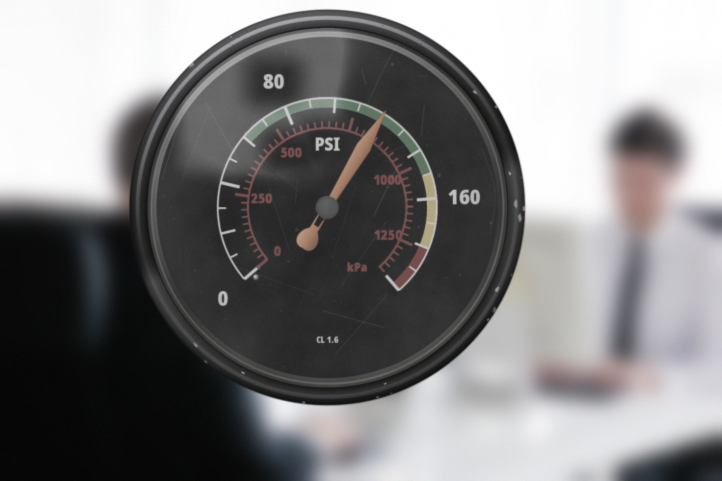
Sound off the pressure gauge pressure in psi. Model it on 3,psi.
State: 120,psi
